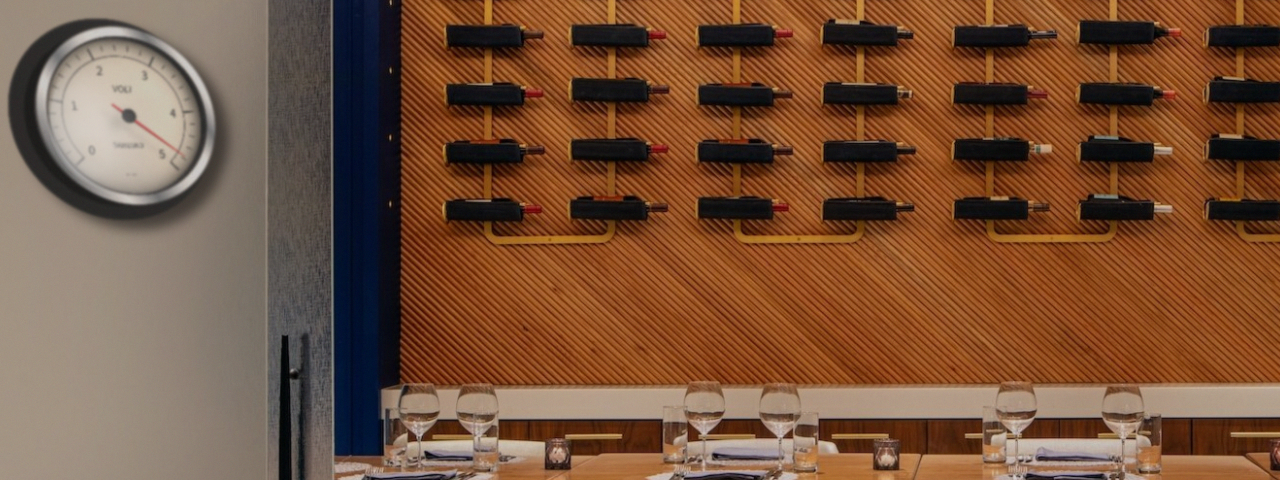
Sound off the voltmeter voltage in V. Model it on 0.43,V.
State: 4.8,V
